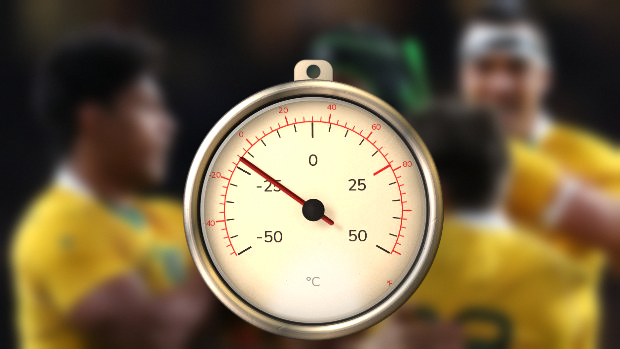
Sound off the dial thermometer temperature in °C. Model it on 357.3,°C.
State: -22.5,°C
